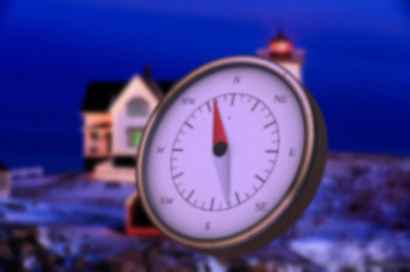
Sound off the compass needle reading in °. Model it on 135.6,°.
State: 340,°
